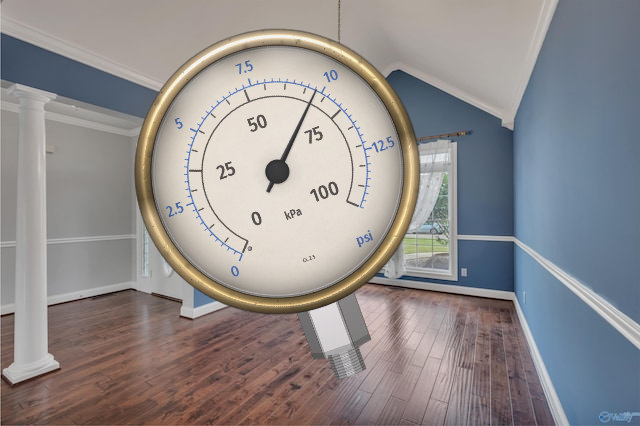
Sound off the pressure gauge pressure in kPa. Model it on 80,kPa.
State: 67.5,kPa
